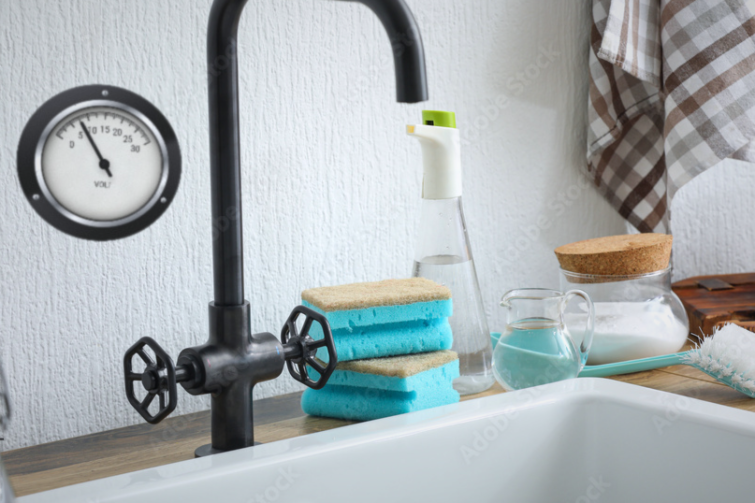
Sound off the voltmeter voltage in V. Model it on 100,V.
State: 7.5,V
